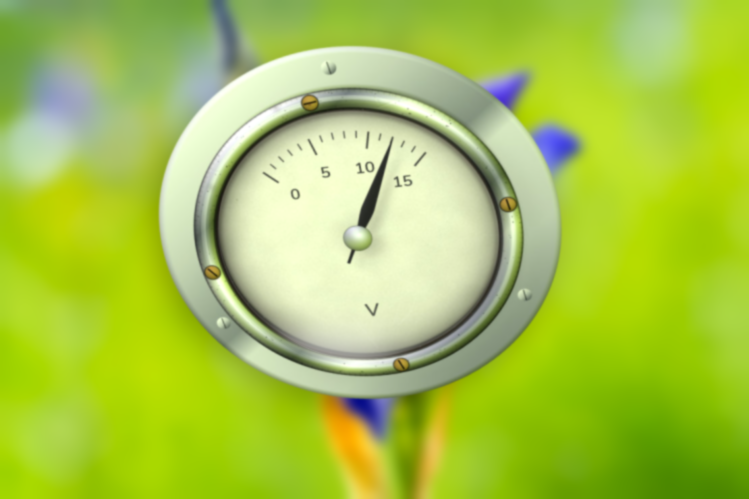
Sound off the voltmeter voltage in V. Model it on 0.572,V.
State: 12,V
